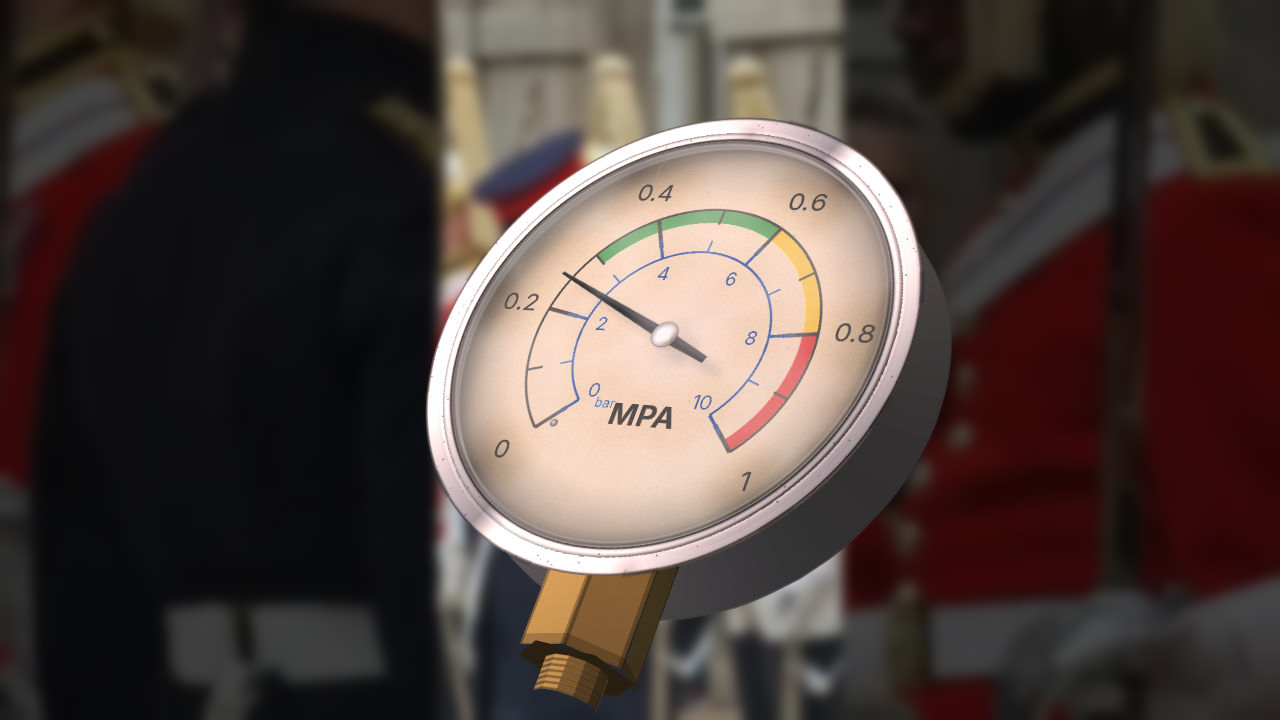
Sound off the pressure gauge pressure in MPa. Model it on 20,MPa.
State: 0.25,MPa
